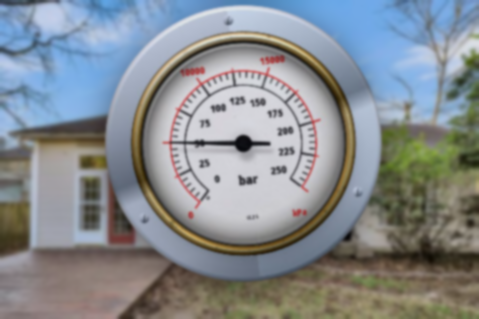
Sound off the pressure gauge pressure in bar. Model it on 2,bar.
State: 50,bar
